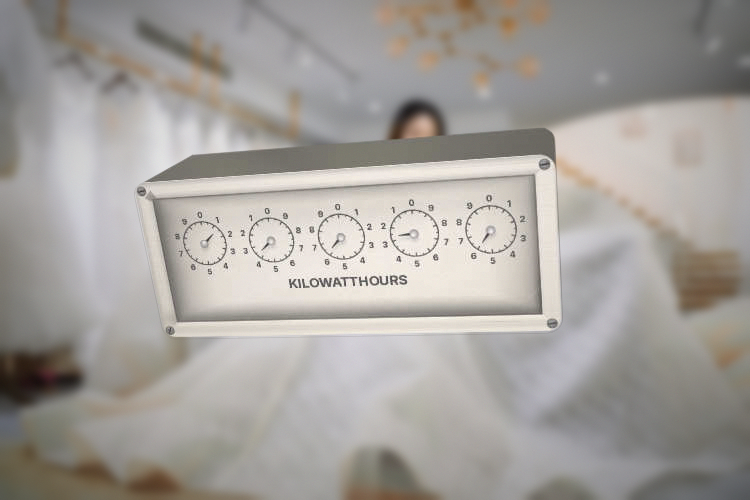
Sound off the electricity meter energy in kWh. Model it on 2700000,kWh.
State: 13626,kWh
